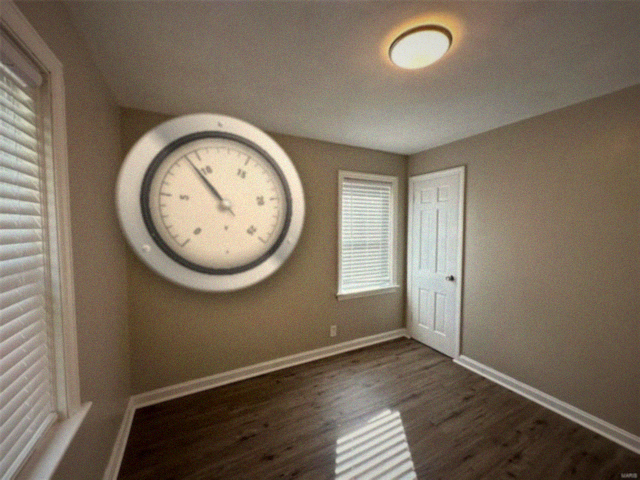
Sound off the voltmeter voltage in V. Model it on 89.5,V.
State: 9,V
